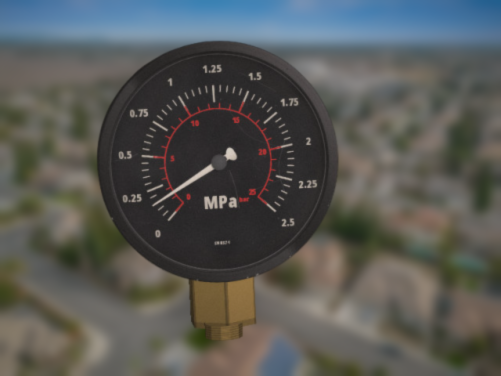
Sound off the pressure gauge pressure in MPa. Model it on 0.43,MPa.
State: 0.15,MPa
